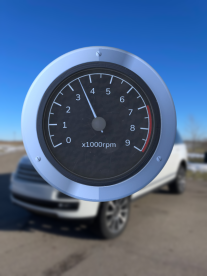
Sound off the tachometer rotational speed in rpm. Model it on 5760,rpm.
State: 3500,rpm
